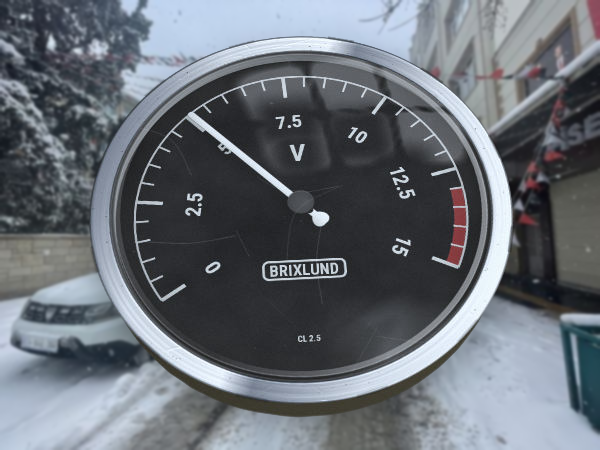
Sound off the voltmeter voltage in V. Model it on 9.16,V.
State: 5,V
